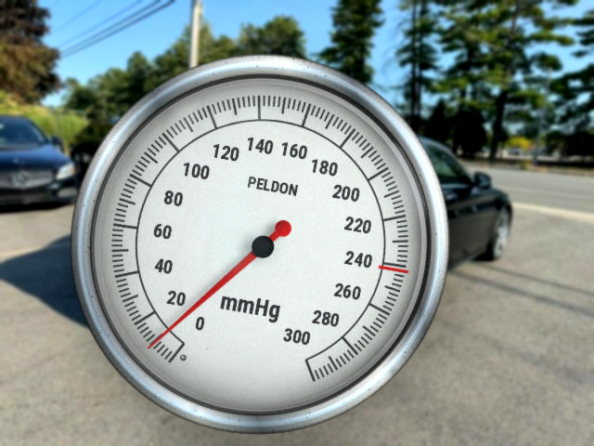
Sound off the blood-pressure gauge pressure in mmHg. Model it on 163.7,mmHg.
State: 10,mmHg
